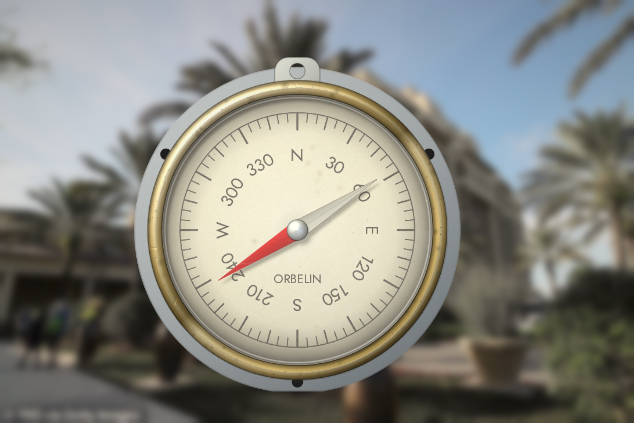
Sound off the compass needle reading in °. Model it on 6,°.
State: 237.5,°
